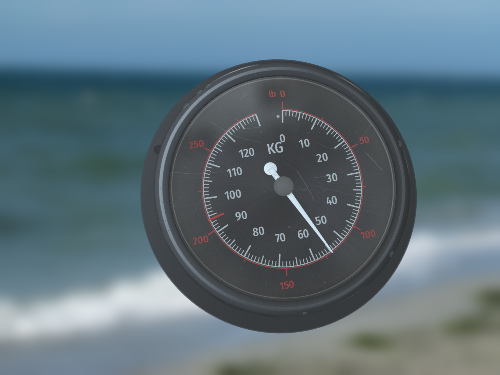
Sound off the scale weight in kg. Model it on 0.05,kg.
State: 55,kg
